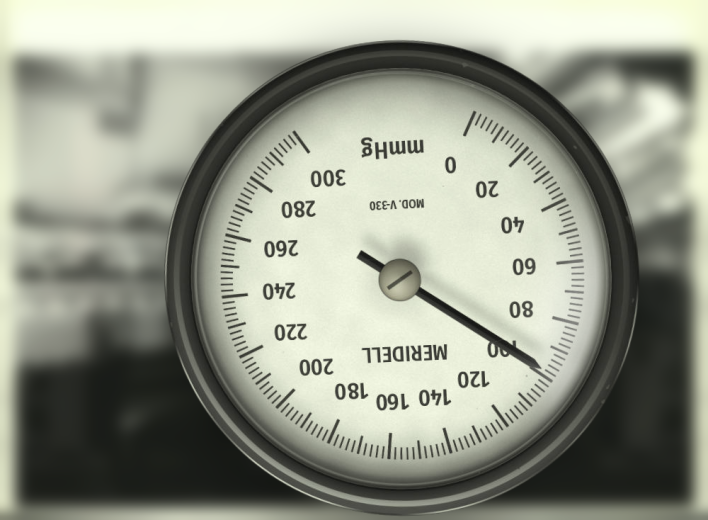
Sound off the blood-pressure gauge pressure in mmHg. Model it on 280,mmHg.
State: 98,mmHg
